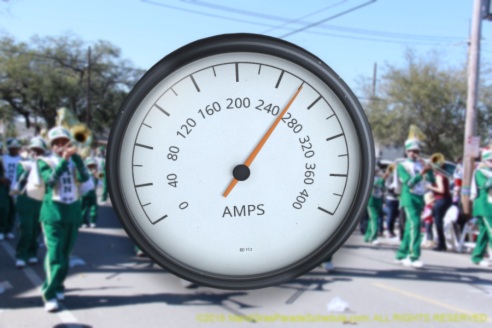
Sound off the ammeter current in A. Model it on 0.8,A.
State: 260,A
